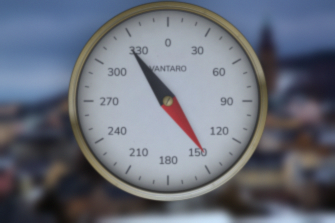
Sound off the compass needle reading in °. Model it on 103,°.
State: 145,°
